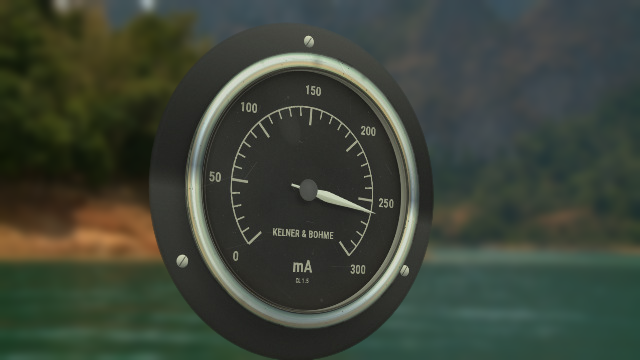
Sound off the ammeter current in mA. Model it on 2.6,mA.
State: 260,mA
